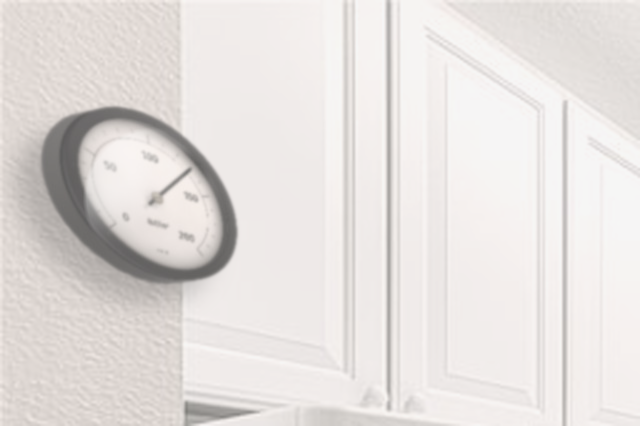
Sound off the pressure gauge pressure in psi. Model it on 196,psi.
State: 130,psi
